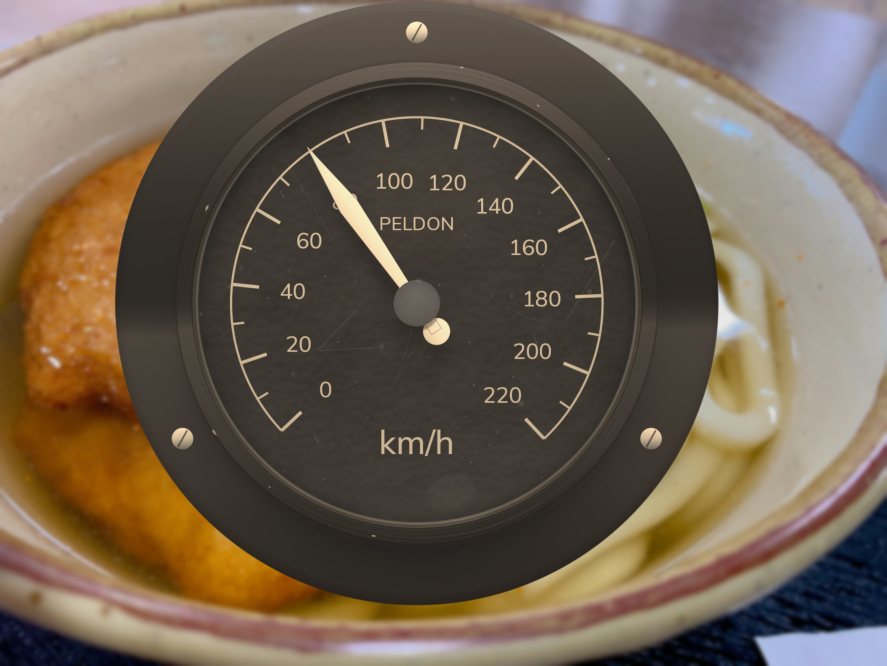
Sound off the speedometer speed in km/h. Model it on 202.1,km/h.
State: 80,km/h
